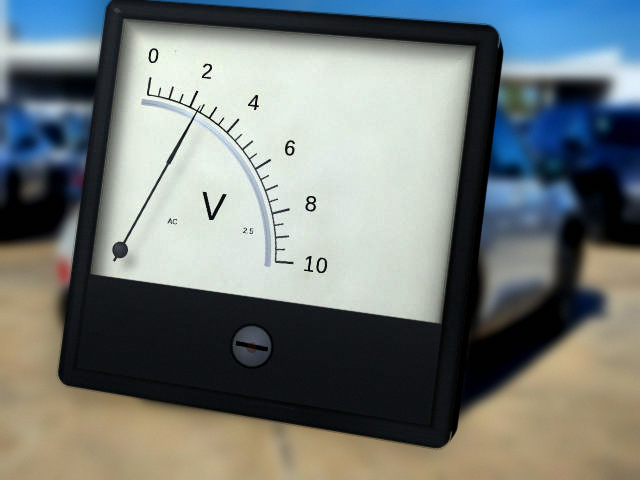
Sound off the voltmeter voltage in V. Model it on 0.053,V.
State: 2.5,V
